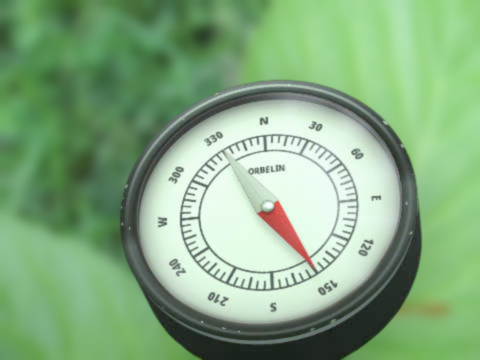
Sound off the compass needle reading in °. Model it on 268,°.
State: 150,°
